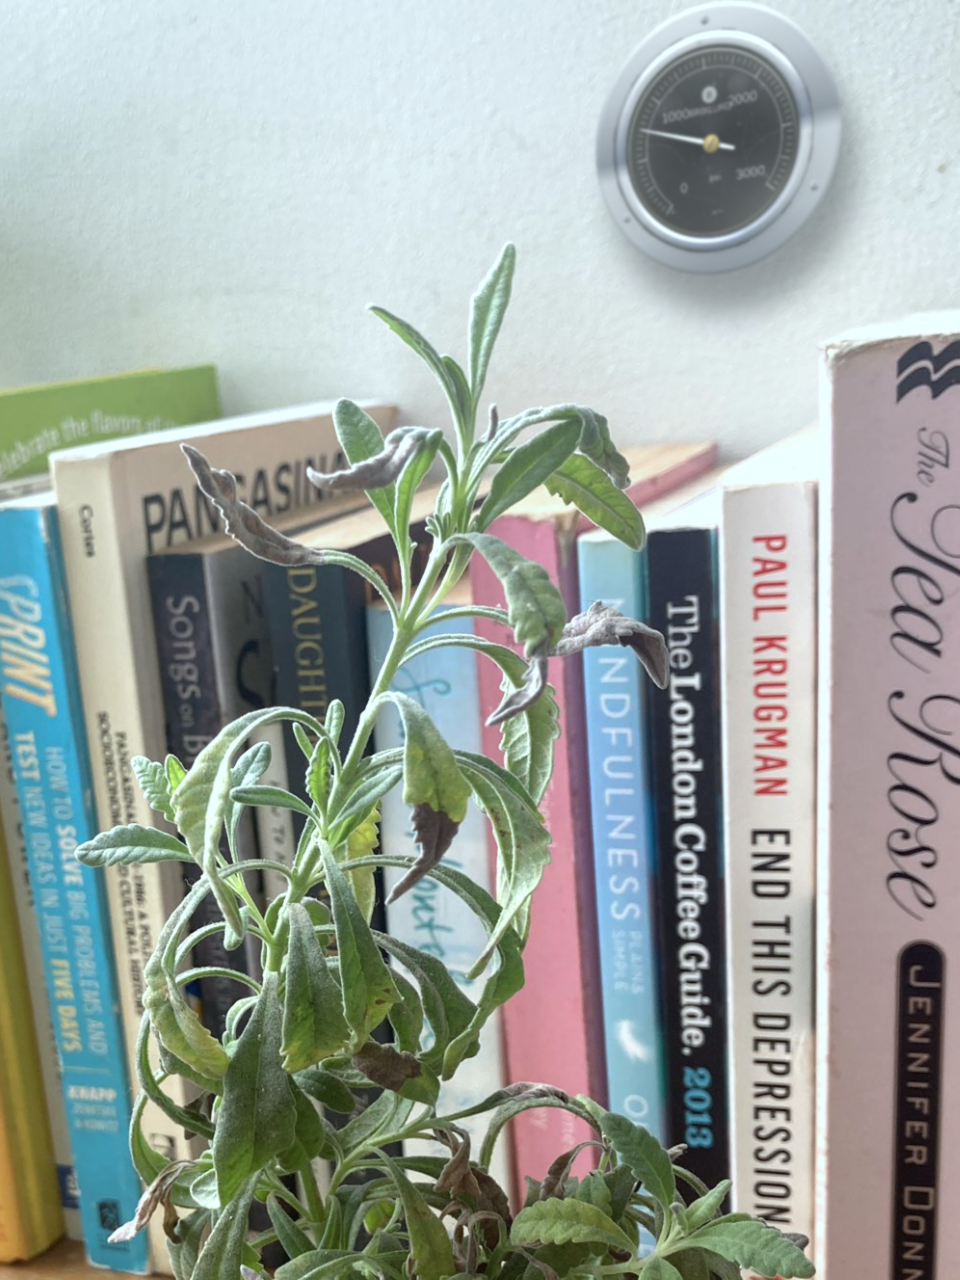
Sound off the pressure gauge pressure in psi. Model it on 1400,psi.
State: 750,psi
